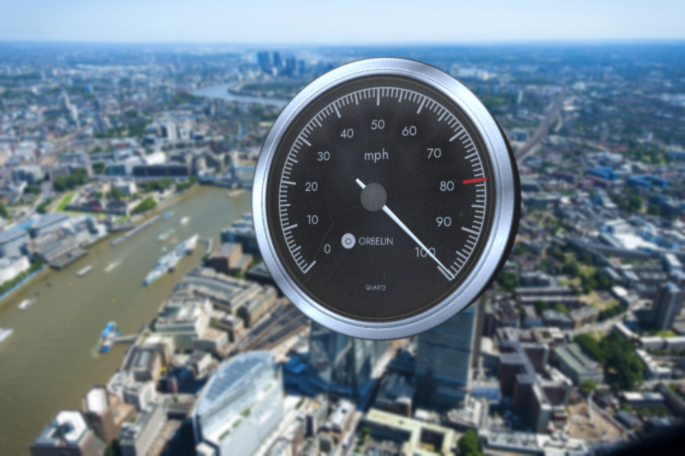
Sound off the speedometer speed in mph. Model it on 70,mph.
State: 99,mph
